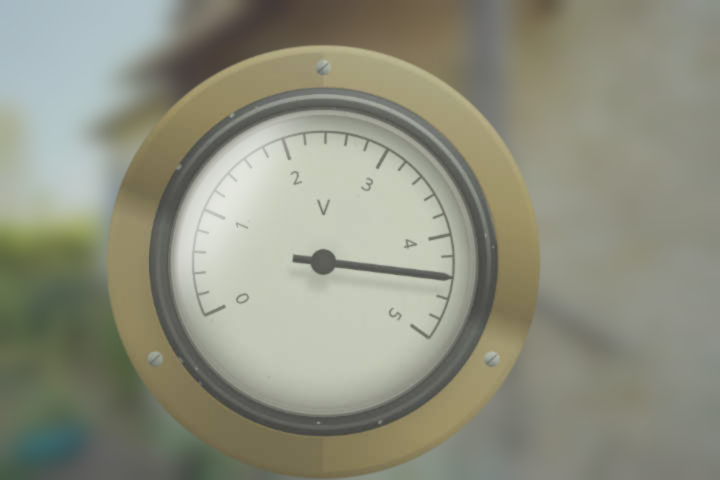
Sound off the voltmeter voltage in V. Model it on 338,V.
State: 4.4,V
